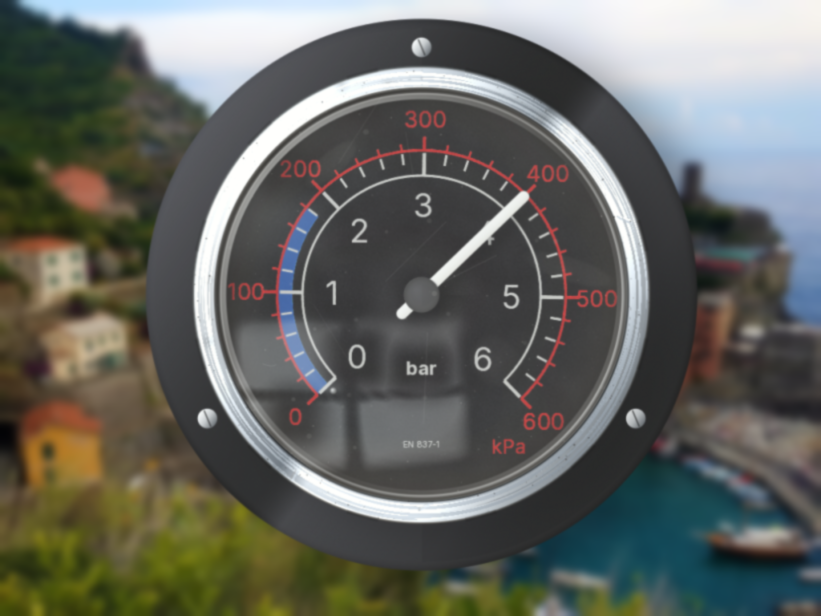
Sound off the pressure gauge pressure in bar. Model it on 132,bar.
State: 4,bar
